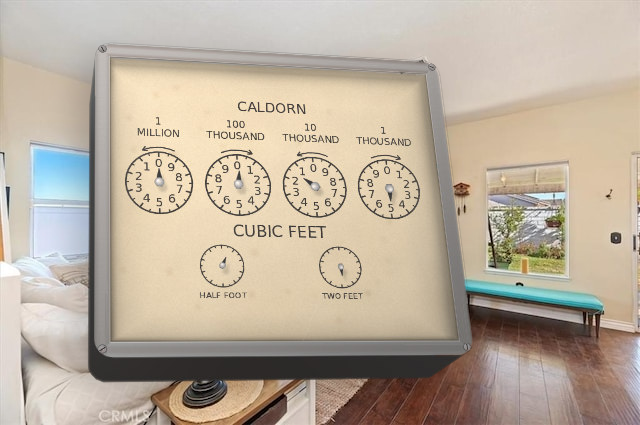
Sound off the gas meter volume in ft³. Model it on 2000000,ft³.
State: 1500,ft³
